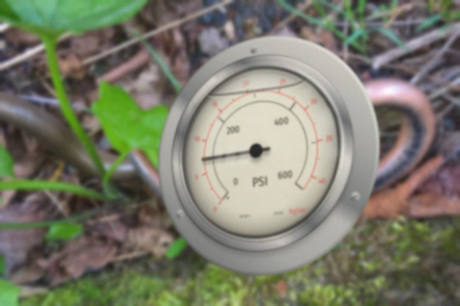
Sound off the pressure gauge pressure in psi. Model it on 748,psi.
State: 100,psi
